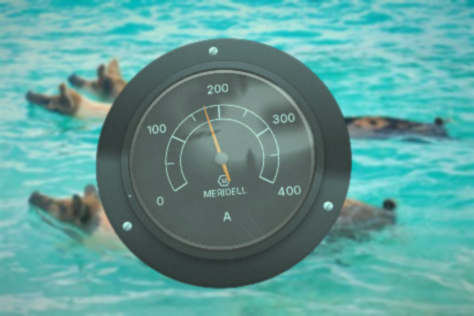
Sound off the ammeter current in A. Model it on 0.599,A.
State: 175,A
